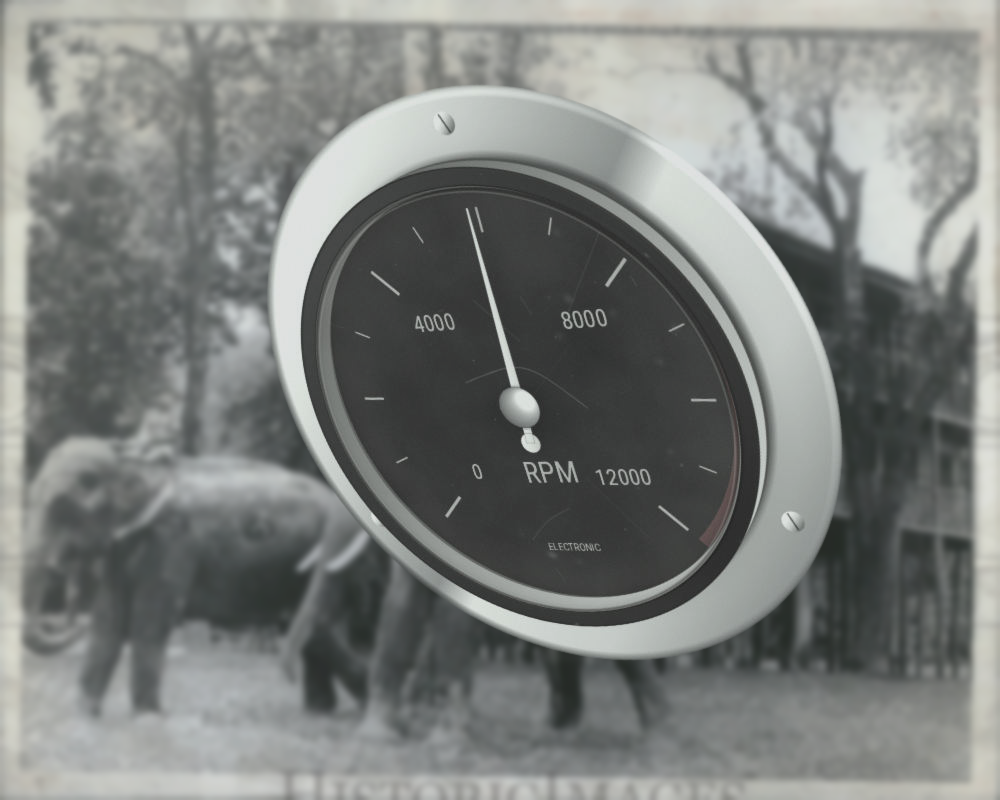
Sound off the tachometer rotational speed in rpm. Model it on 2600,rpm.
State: 6000,rpm
